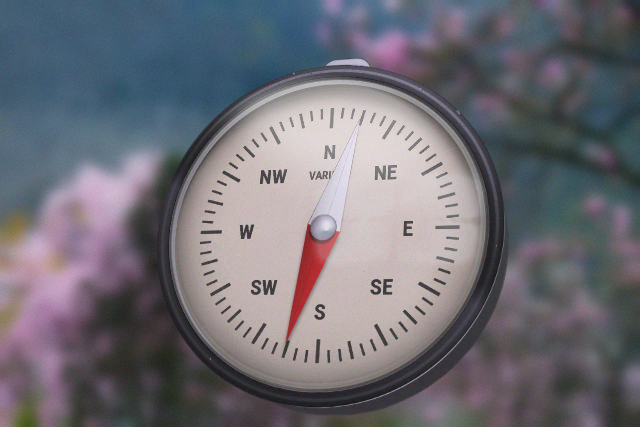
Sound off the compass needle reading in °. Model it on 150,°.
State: 195,°
